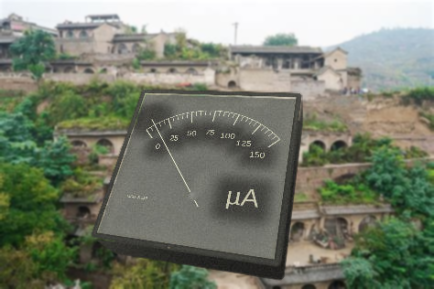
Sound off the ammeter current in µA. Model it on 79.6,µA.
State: 10,µA
